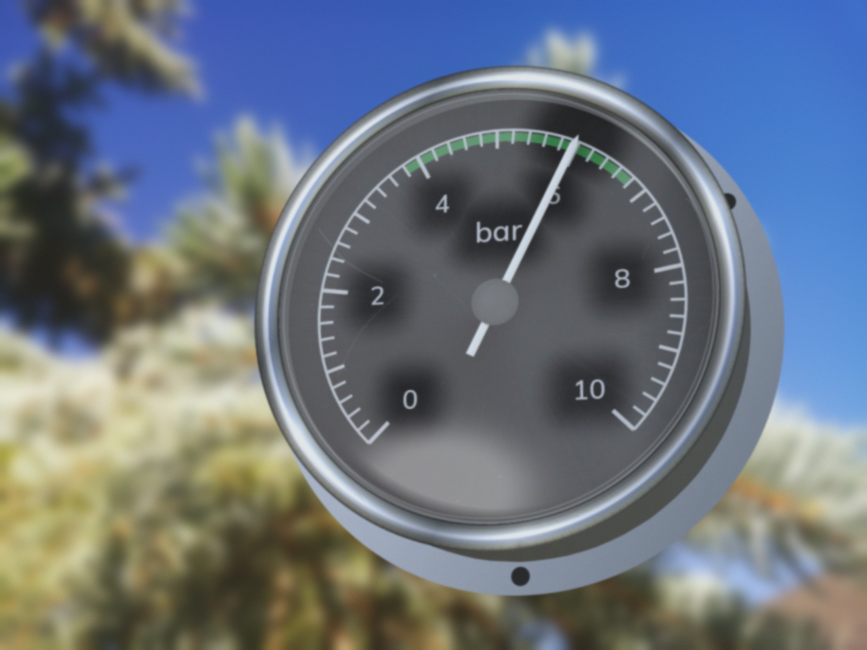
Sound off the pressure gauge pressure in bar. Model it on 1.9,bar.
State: 6,bar
